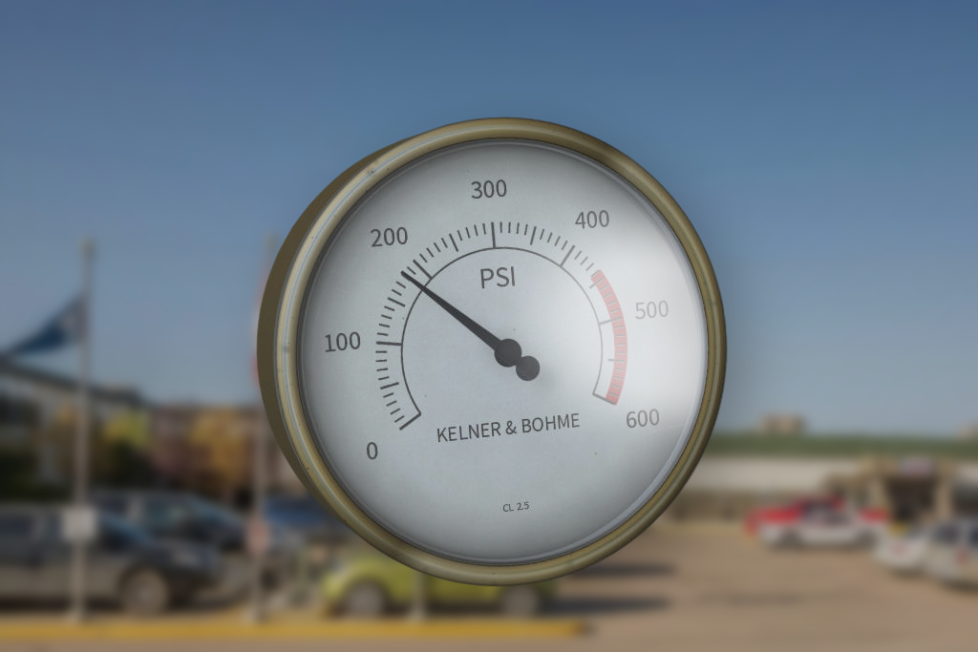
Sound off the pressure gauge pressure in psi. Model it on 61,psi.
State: 180,psi
